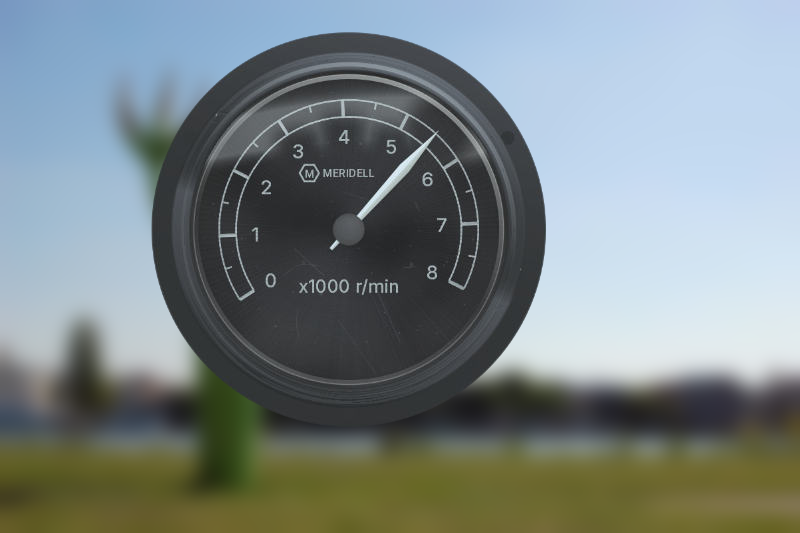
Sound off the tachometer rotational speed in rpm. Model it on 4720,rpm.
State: 5500,rpm
